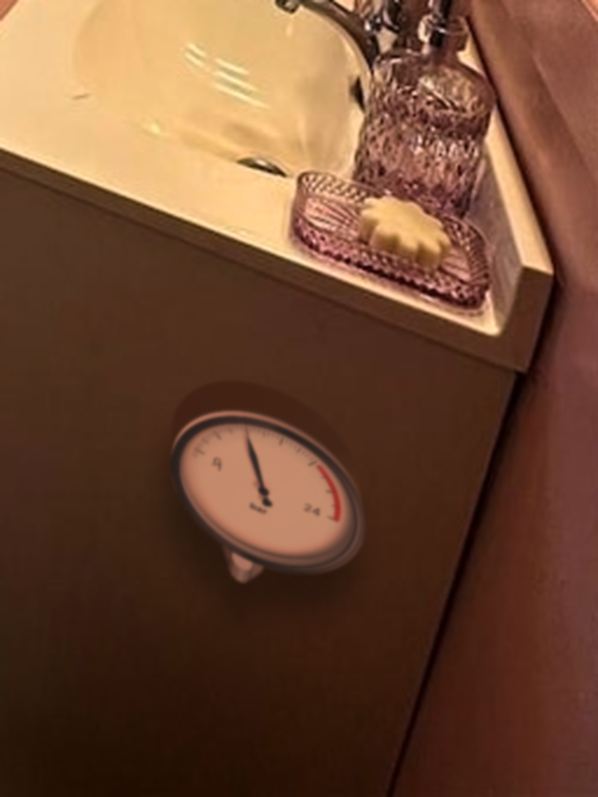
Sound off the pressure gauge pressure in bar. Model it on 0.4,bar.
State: 8,bar
